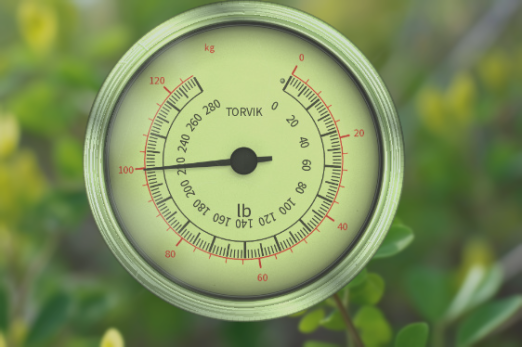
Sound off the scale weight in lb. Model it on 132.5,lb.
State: 220,lb
